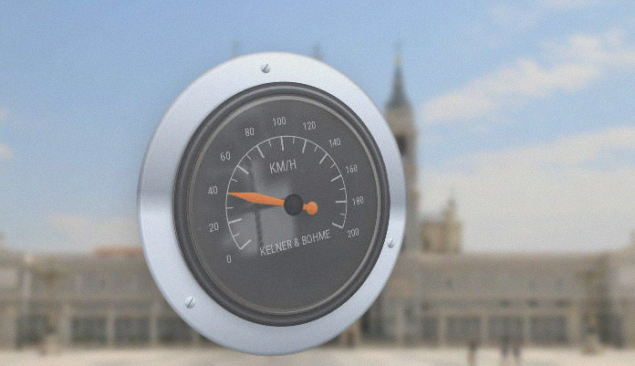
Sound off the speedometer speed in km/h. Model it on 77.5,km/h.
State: 40,km/h
